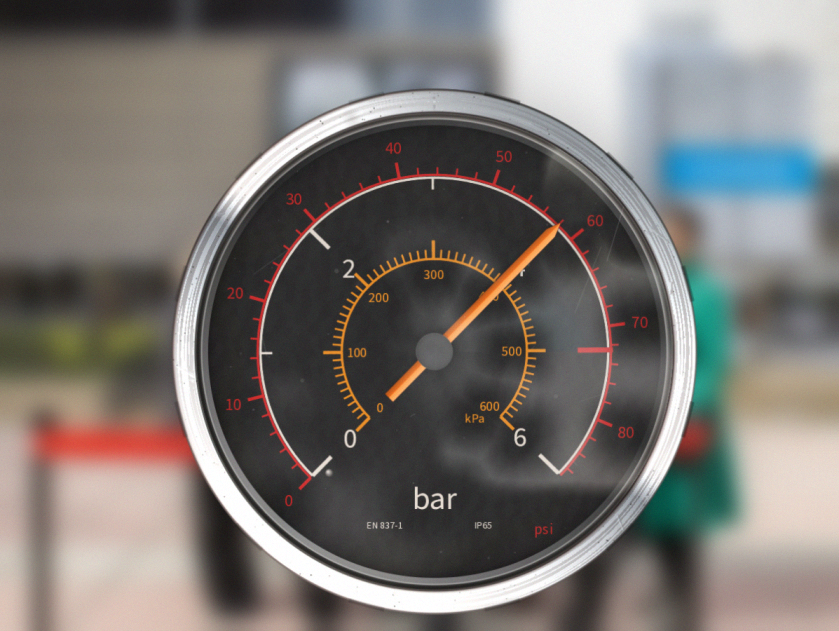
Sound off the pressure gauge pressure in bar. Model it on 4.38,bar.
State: 4,bar
